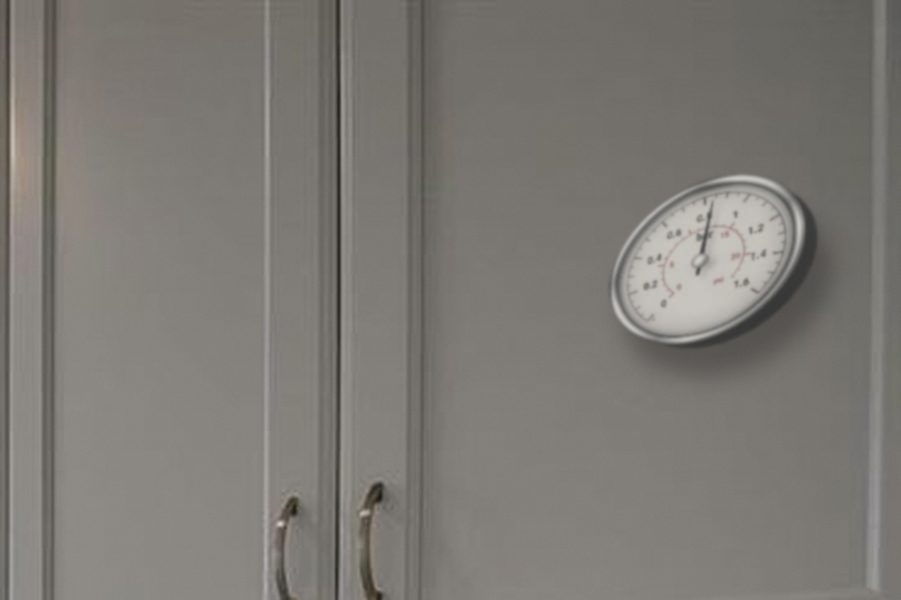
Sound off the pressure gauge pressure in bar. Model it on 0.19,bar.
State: 0.85,bar
